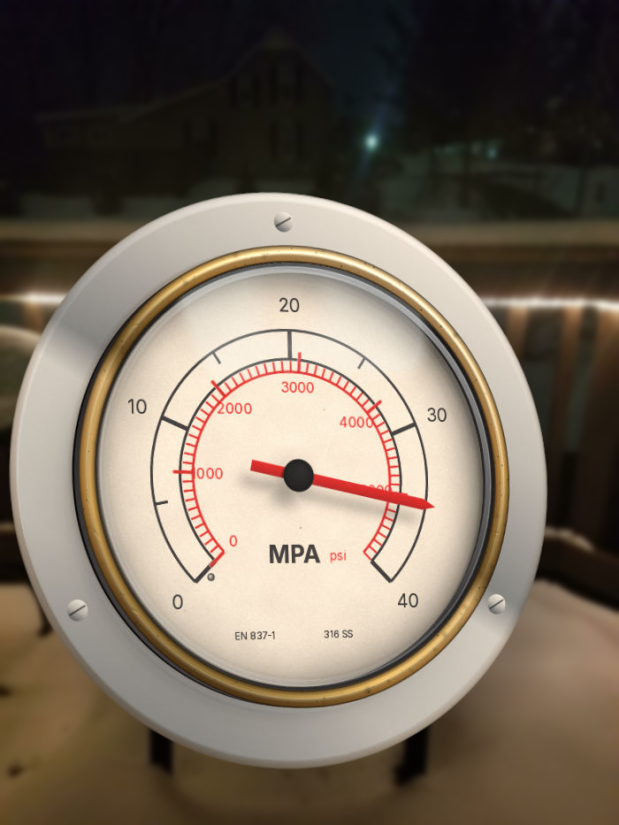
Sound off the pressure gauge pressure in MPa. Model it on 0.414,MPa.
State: 35,MPa
